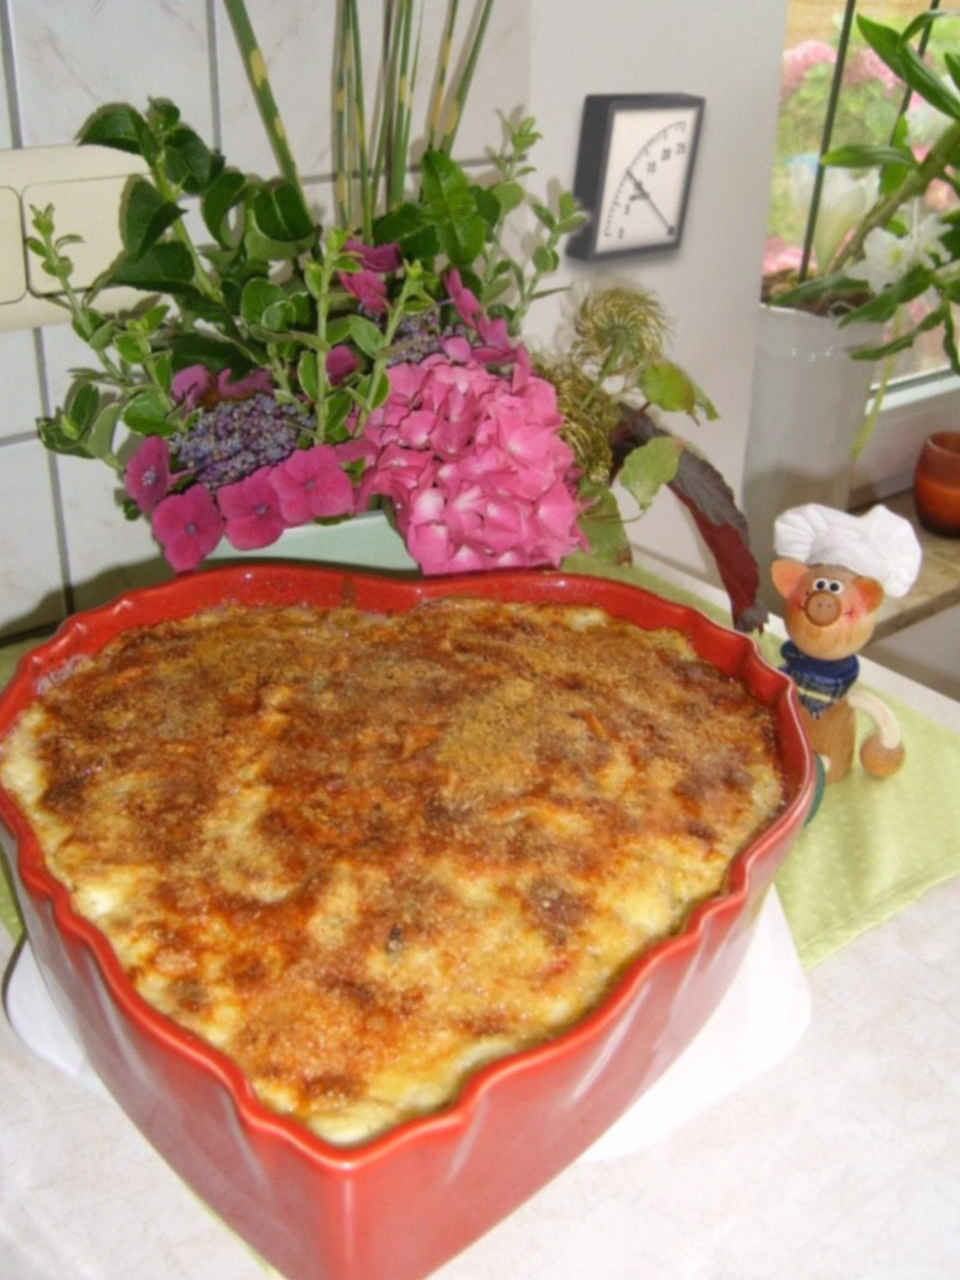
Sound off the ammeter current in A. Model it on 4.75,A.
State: 10,A
